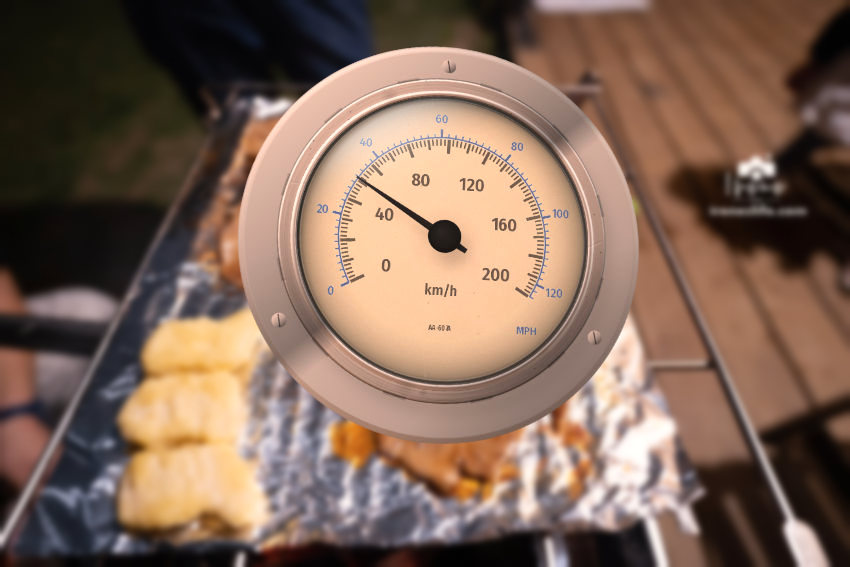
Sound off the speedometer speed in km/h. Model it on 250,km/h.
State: 50,km/h
